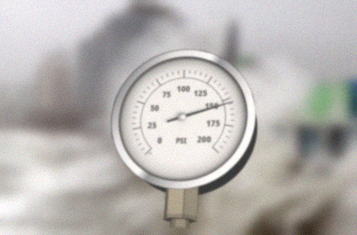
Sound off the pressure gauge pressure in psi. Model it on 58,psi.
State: 155,psi
